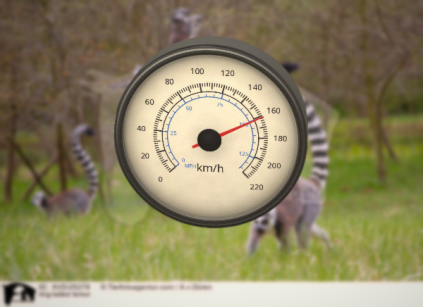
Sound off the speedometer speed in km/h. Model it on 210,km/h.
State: 160,km/h
